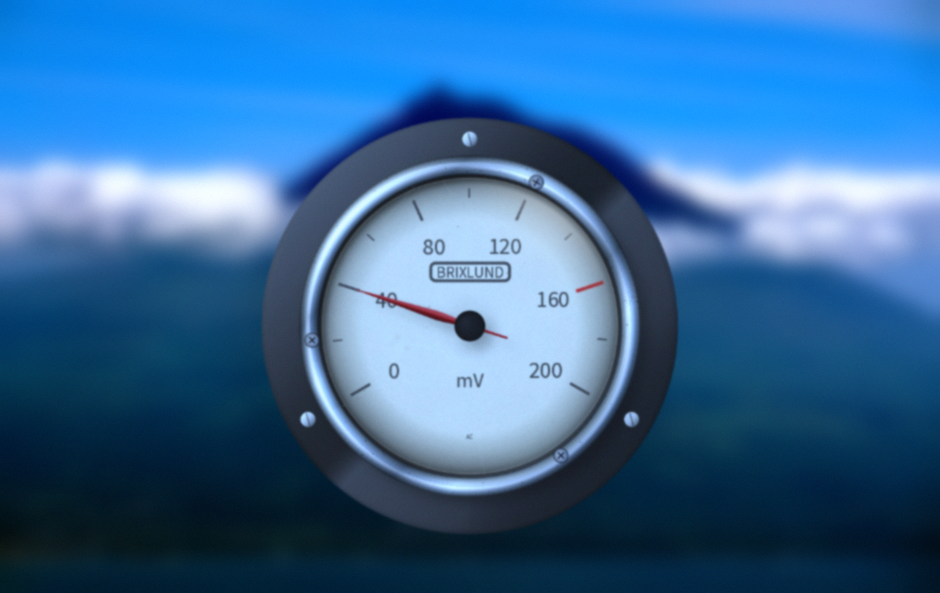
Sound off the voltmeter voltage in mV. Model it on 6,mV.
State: 40,mV
